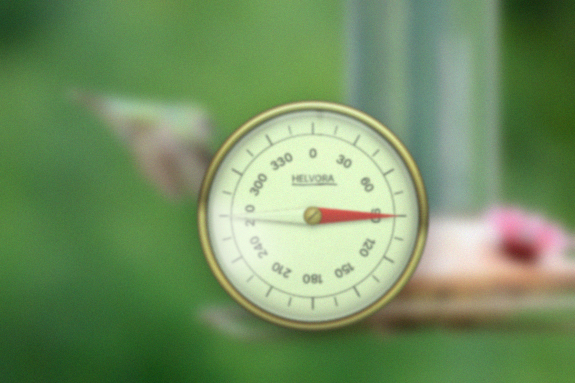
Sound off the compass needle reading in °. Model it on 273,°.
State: 90,°
